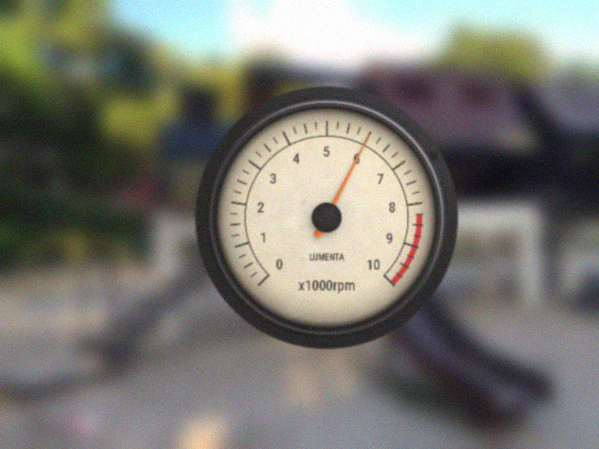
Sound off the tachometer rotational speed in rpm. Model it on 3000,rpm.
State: 6000,rpm
